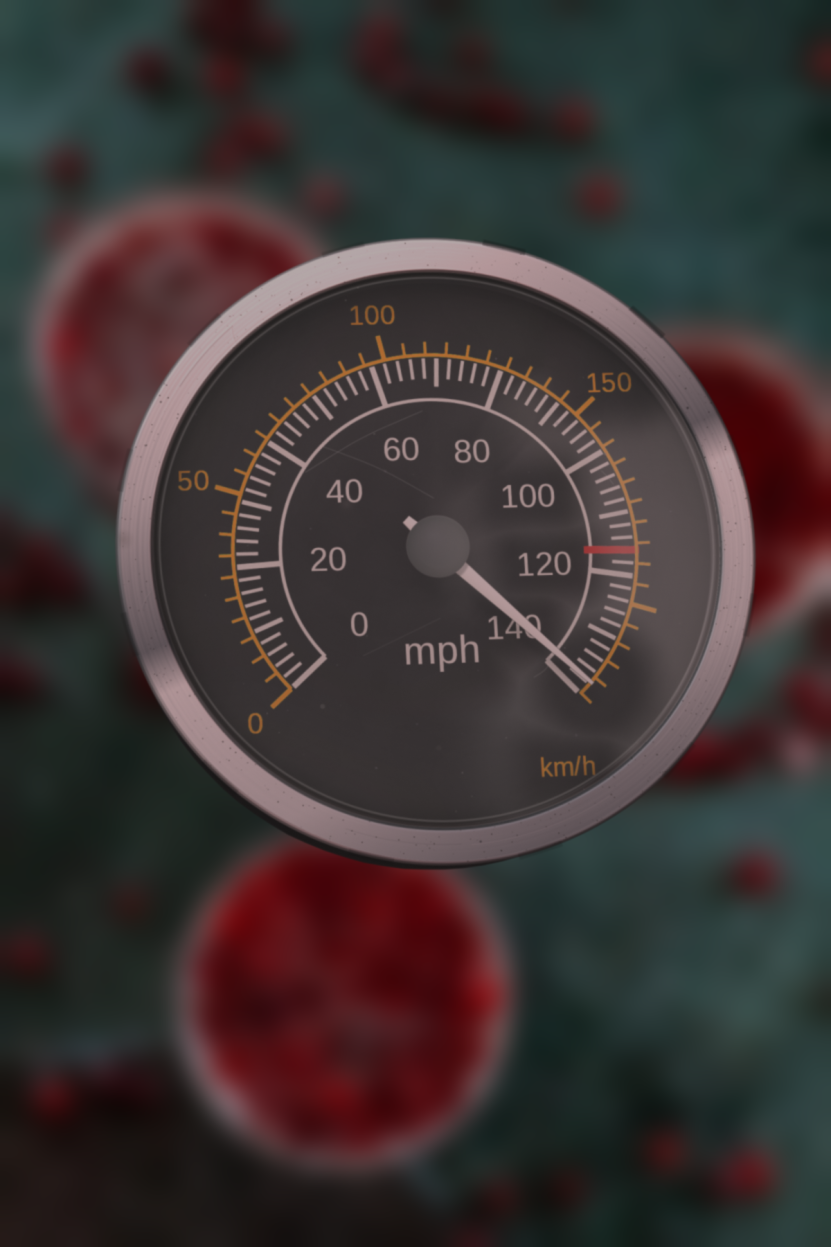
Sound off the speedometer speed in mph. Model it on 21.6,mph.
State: 138,mph
